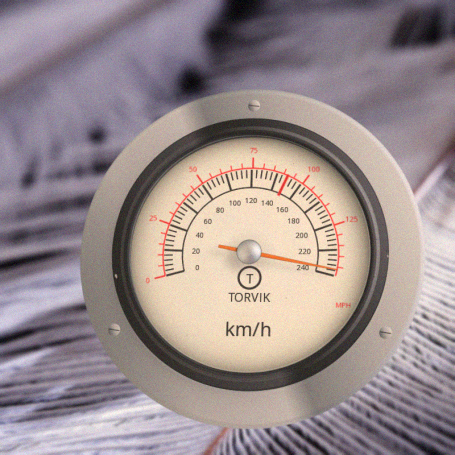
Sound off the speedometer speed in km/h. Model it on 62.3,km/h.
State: 236,km/h
